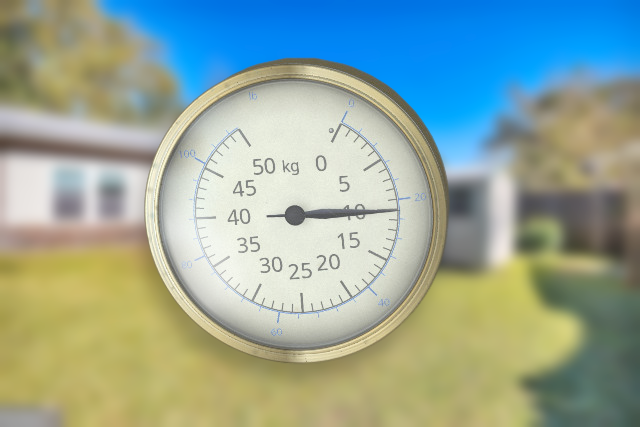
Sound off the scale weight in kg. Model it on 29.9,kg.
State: 10,kg
